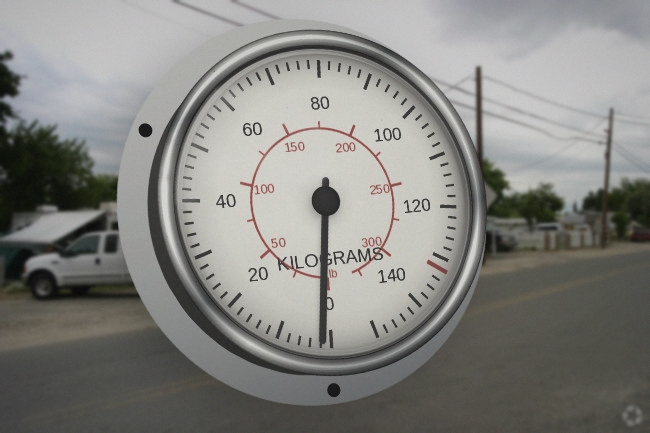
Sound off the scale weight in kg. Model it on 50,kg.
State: 2,kg
